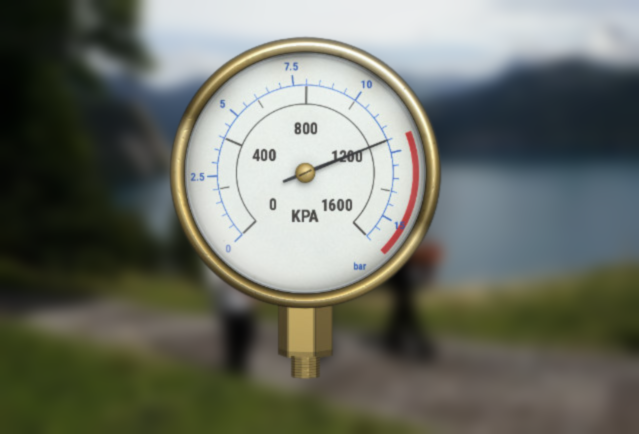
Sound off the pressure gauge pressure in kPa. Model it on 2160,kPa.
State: 1200,kPa
